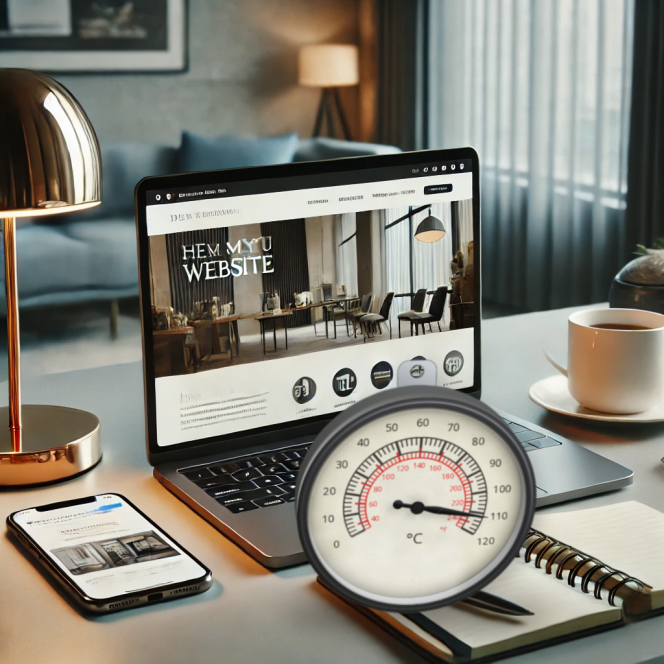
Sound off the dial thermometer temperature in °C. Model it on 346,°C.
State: 110,°C
